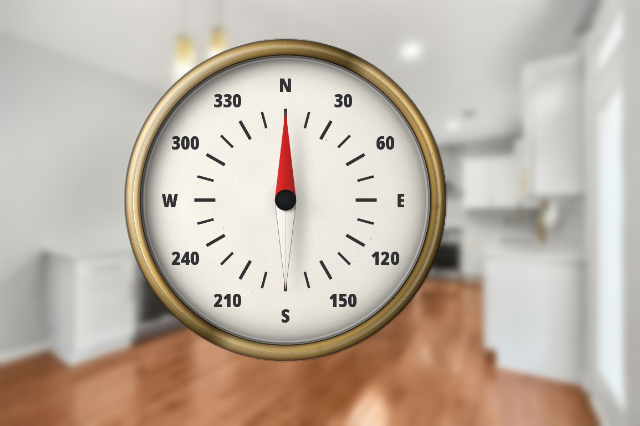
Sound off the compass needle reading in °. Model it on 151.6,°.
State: 0,°
